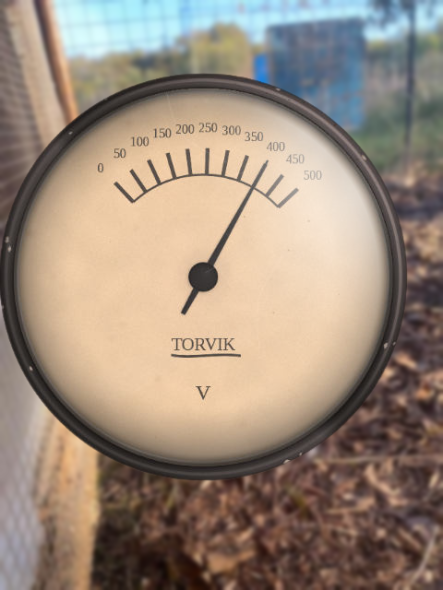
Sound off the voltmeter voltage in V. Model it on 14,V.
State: 400,V
